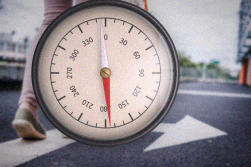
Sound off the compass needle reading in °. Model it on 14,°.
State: 175,°
